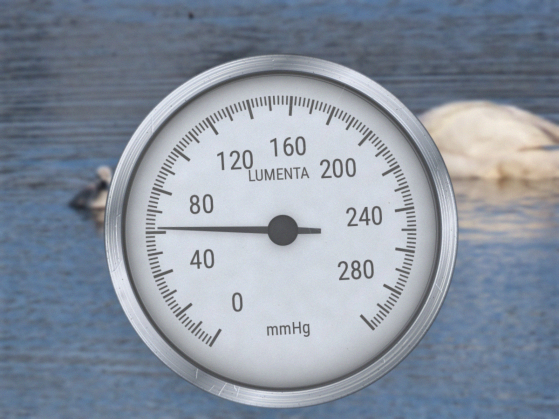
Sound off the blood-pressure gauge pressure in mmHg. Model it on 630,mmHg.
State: 62,mmHg
